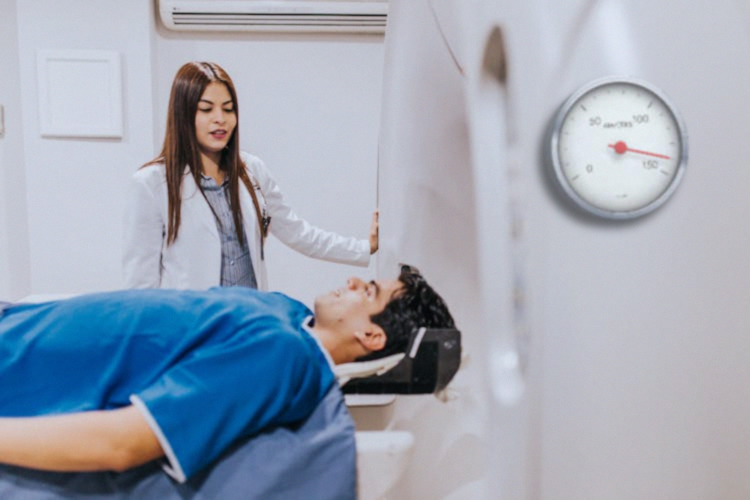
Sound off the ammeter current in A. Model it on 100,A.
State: 140,A
